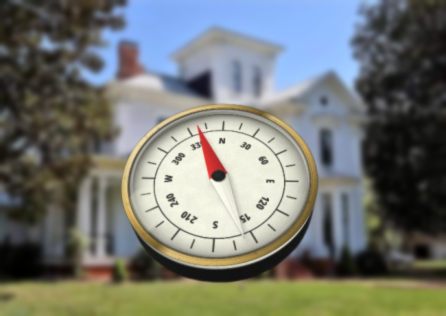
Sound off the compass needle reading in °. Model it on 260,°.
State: 337.5,°
